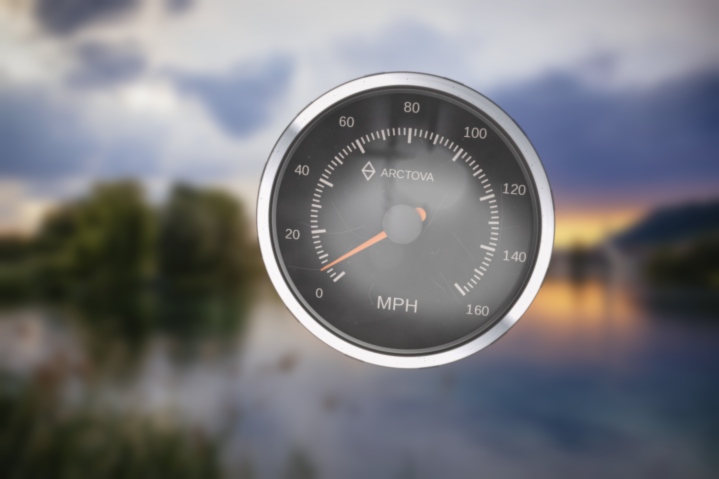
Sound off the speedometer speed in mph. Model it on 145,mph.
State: 6,mph
